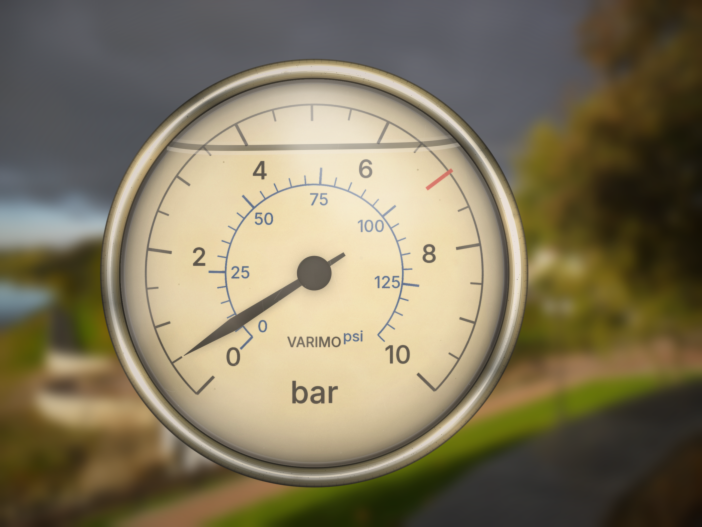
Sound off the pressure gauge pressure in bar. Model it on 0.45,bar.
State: 0.5,bar
